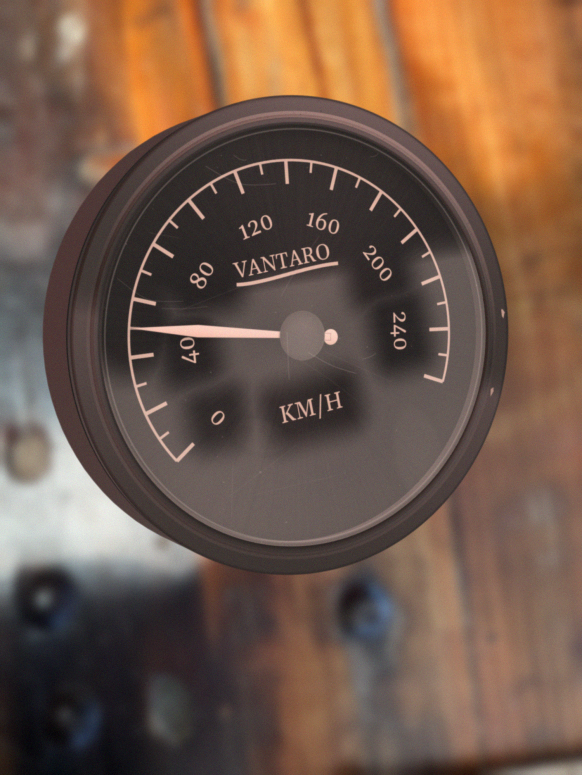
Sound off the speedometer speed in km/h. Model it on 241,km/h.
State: 50,km/h
